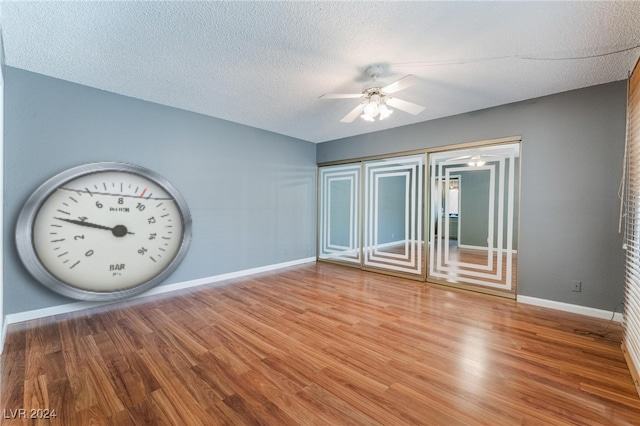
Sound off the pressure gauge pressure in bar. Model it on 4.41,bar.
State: 3.5,bar
